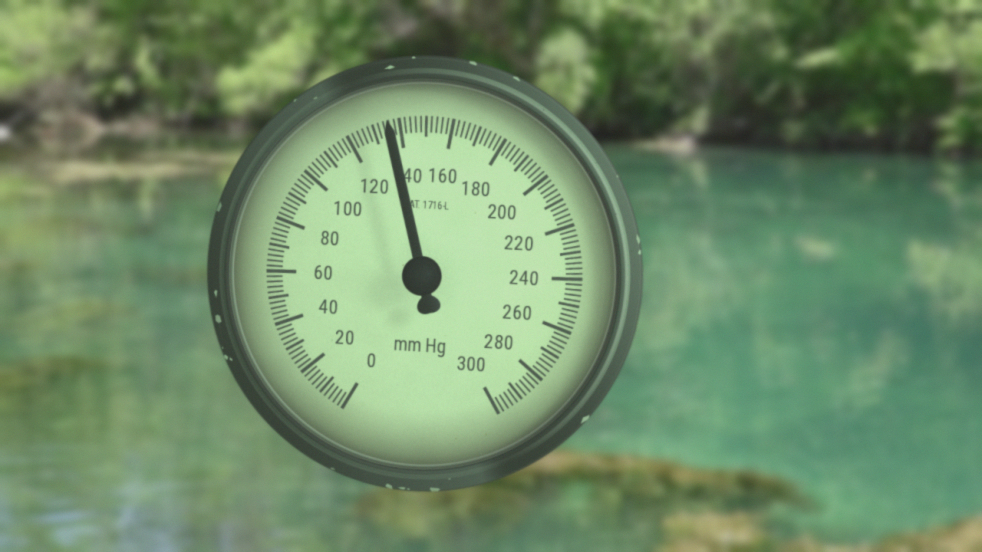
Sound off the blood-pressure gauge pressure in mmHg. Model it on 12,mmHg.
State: 136,mmHg
